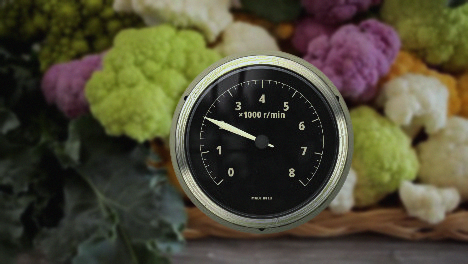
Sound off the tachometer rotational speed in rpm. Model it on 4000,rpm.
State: 2000,rpm
